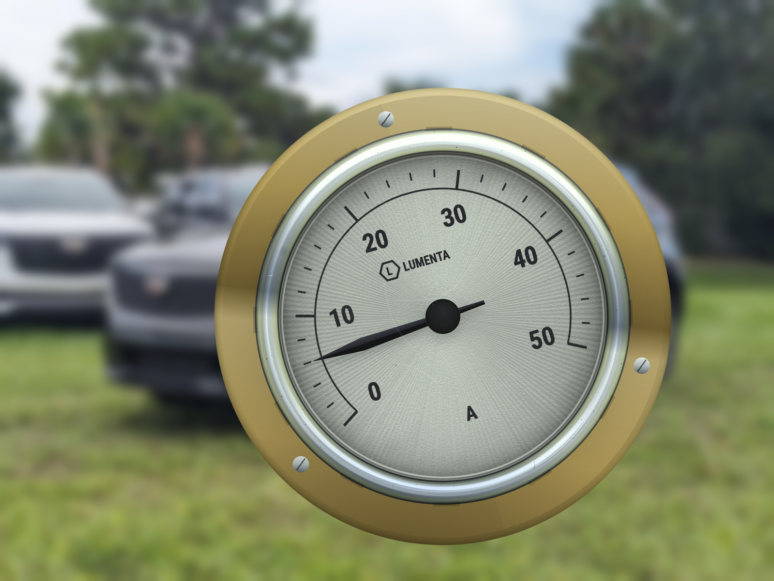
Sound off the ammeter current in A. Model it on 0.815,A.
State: 6,A
